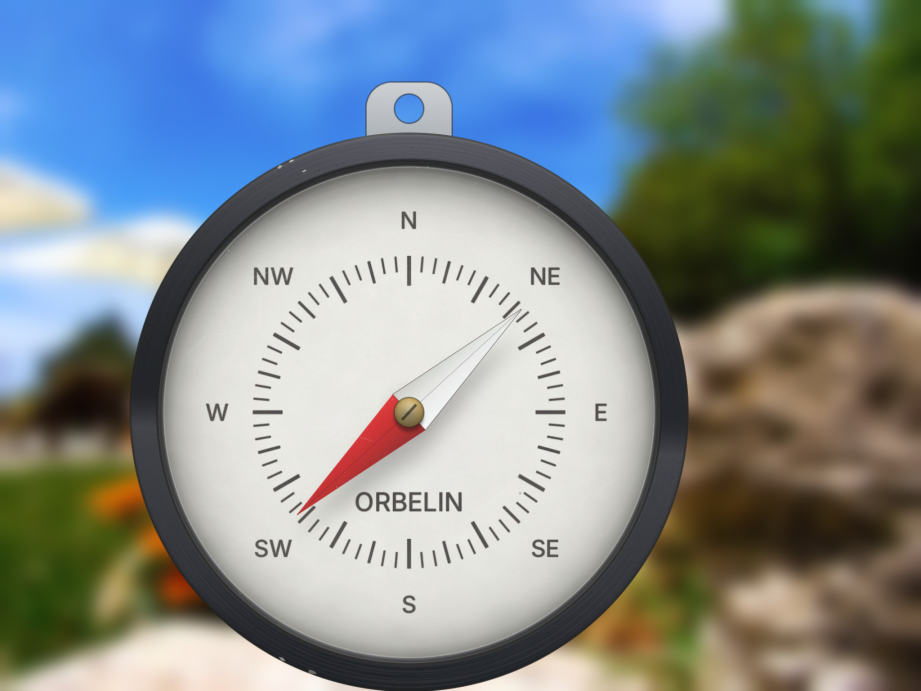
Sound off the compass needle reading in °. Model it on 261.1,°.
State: 227.5,°
